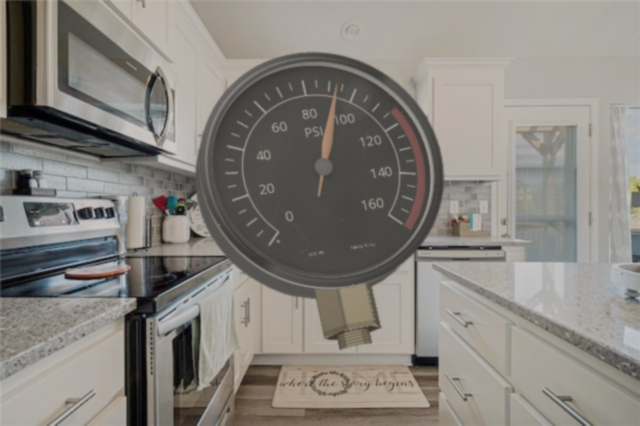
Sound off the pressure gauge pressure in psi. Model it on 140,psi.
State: 92.5,psi
